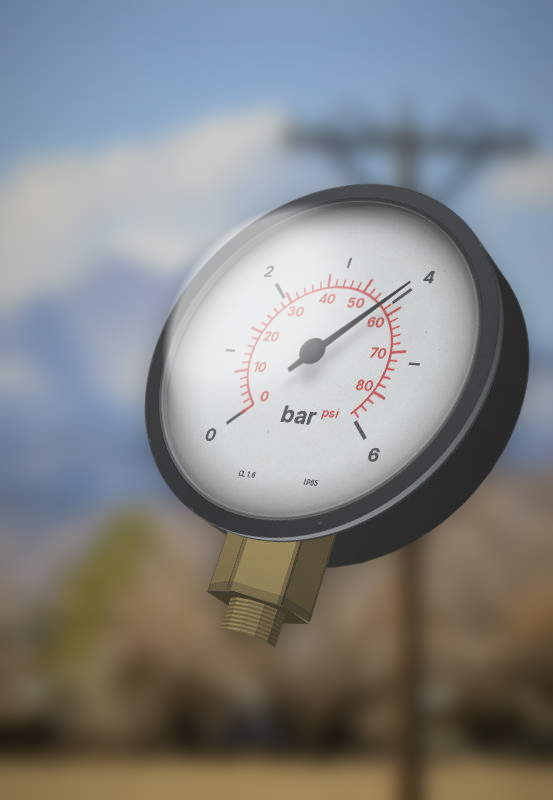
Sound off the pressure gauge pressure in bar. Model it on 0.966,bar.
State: 4,bar
